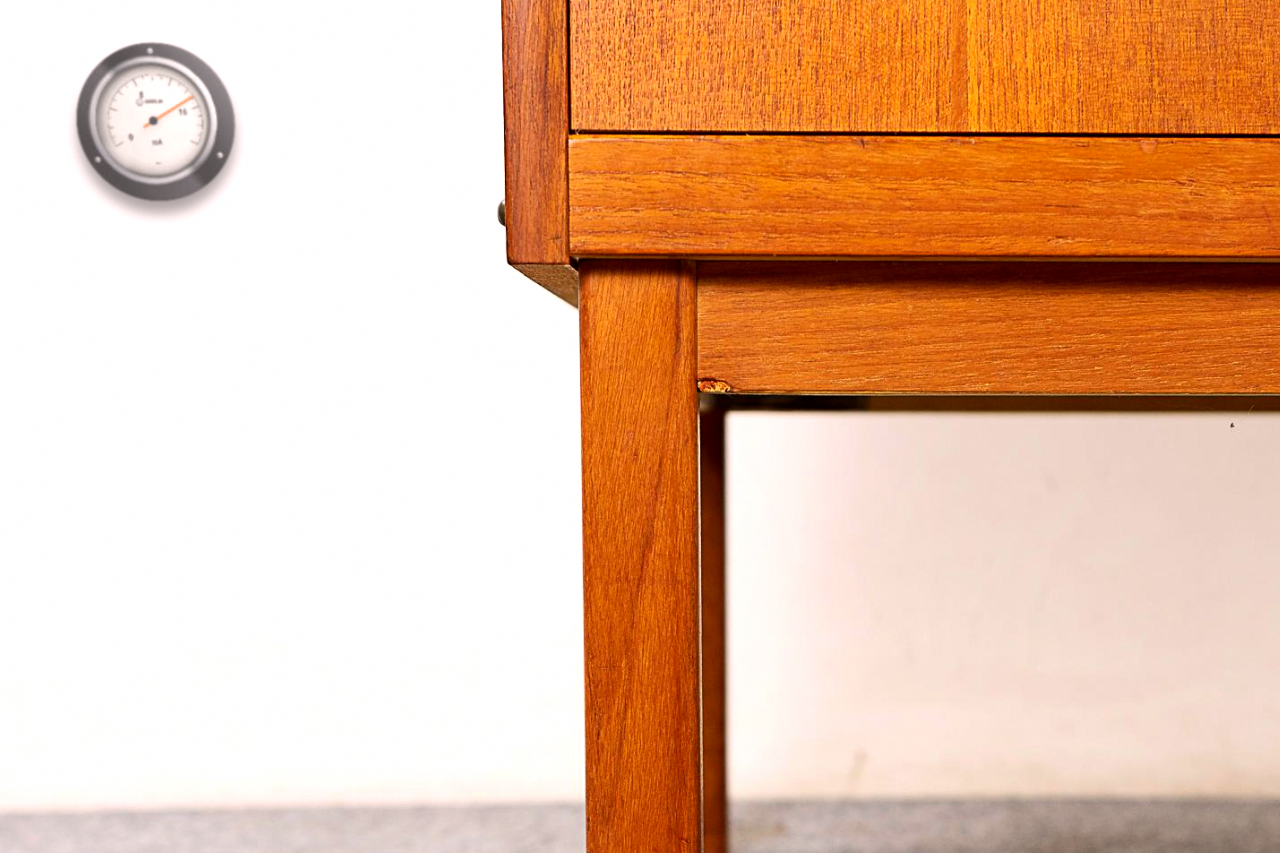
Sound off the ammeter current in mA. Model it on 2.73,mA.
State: 15,mA
